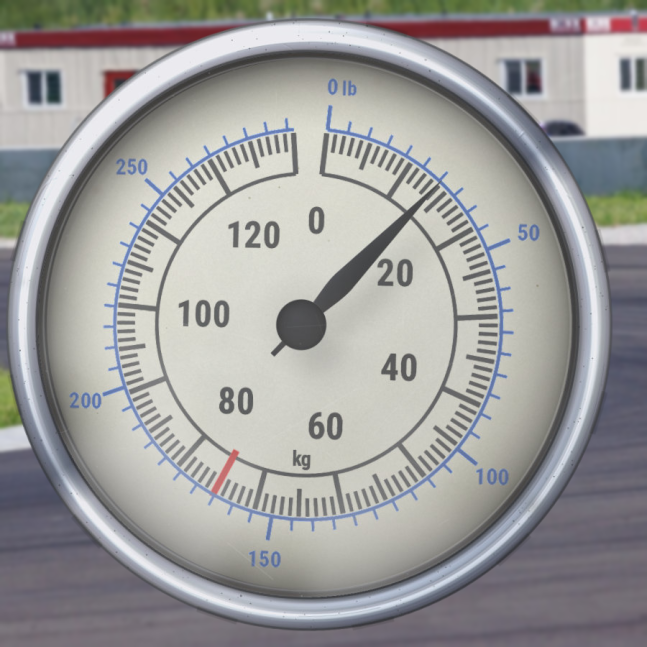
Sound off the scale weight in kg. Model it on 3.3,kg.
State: 14,kg
